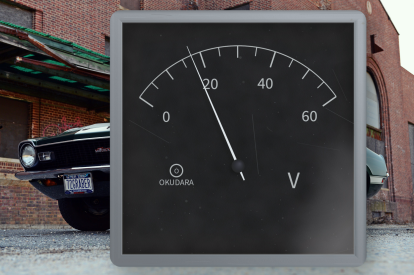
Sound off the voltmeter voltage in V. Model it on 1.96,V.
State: 17.5,V
